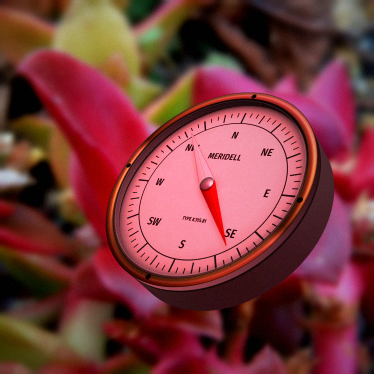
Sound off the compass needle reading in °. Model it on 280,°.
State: 140,°
